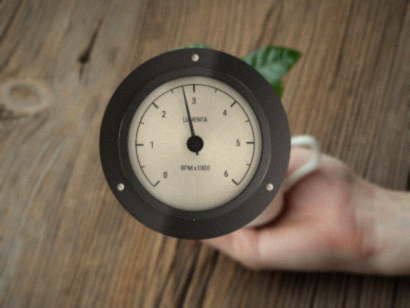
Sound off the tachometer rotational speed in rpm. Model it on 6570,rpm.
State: 2750,rpm
